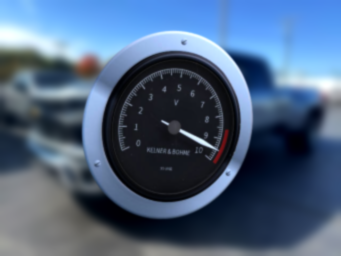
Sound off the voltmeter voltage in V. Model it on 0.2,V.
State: 9.5,V
